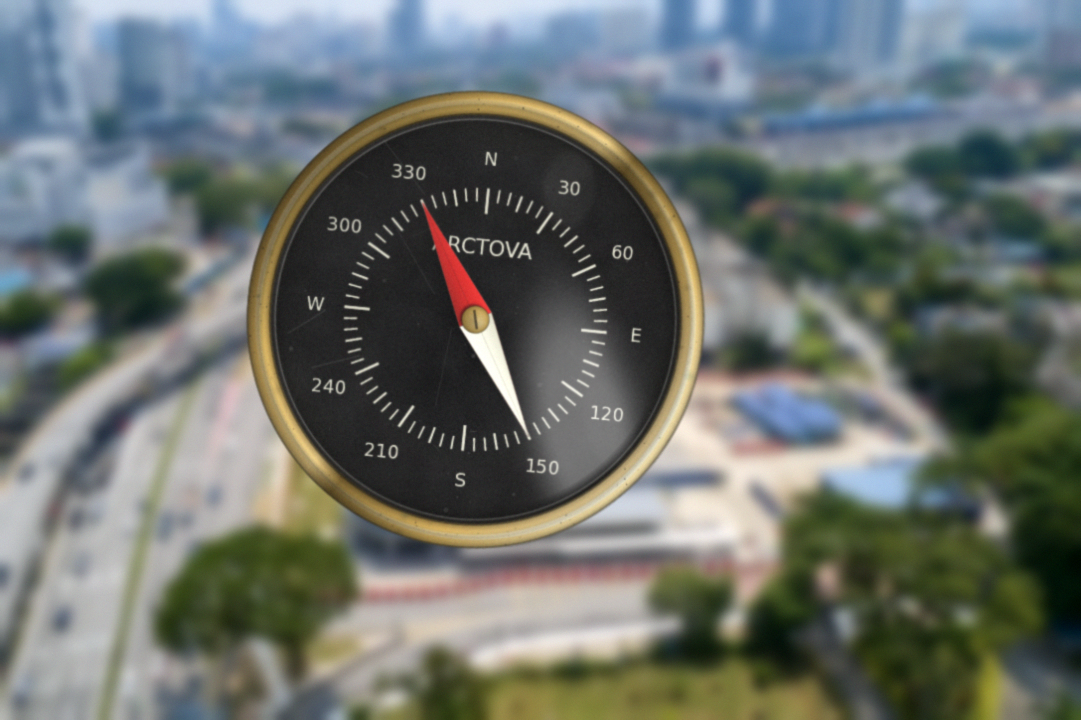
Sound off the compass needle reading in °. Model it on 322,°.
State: 330,°
